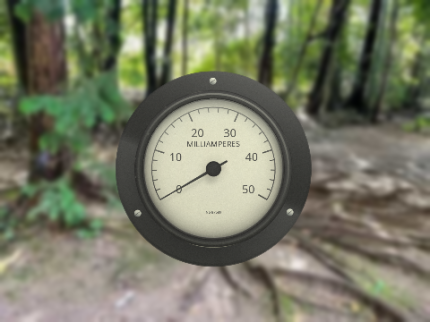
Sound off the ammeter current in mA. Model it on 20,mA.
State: 0,mA
